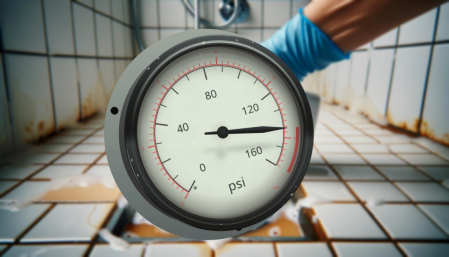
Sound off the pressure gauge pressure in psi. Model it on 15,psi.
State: 140,psi
